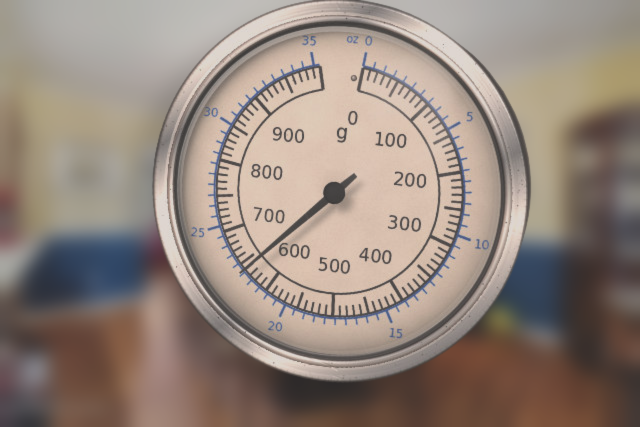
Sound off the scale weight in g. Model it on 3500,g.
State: 640,g
